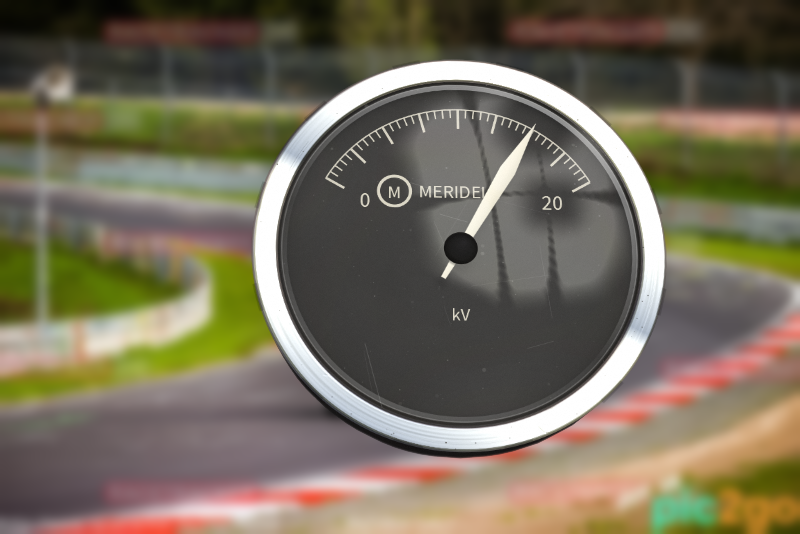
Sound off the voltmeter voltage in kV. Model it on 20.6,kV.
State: 15,kV
